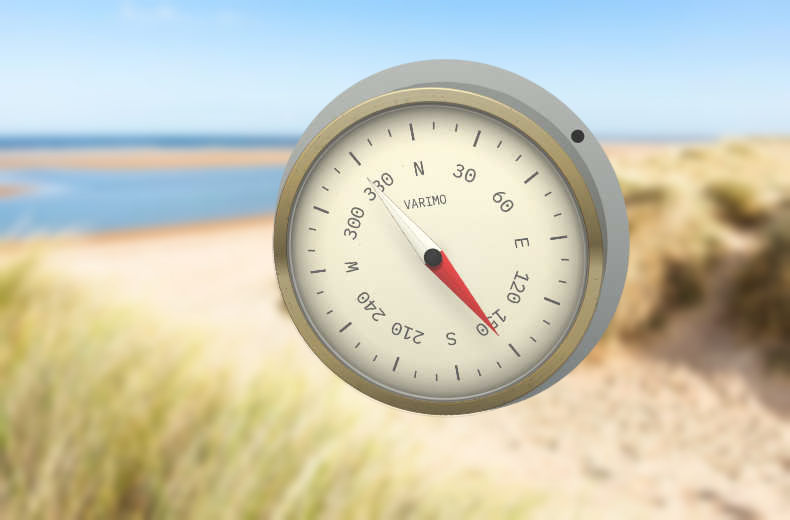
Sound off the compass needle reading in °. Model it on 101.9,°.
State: 150,°
